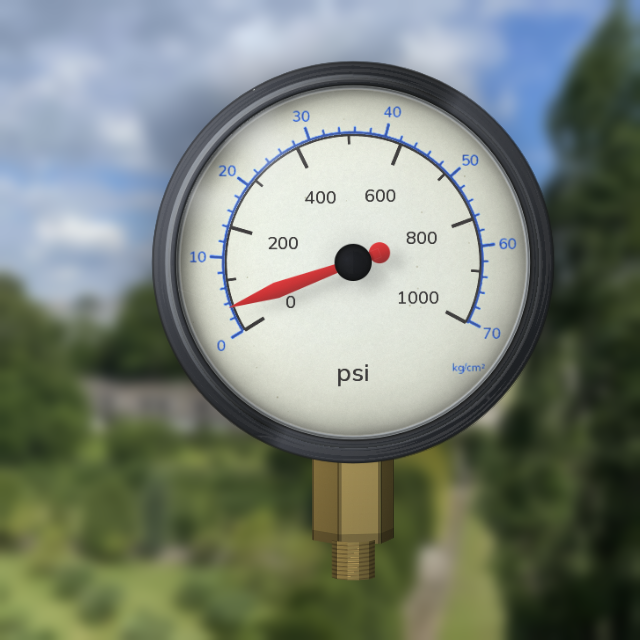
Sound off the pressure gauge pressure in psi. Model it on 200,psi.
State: 50,psi
